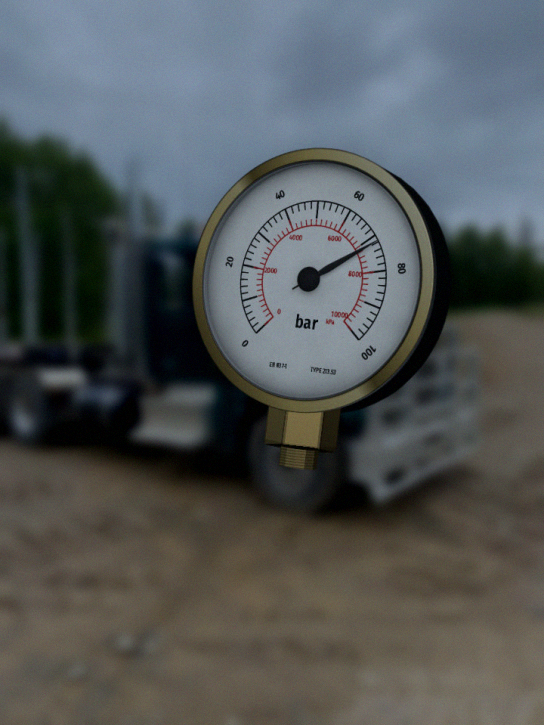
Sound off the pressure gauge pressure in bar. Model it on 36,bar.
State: 72,bar
